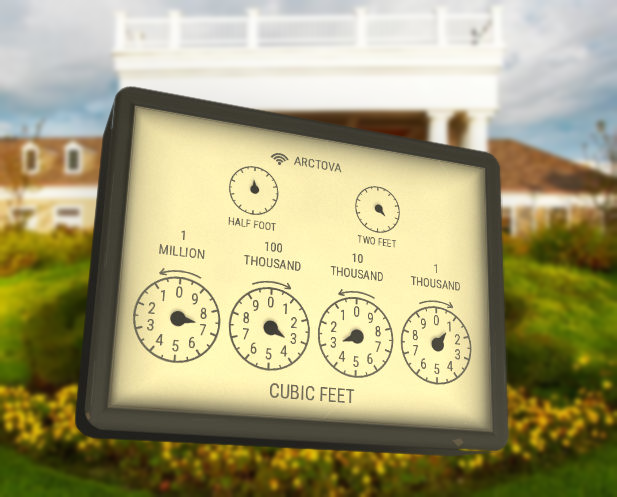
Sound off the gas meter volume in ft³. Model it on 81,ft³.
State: 733100,ft³
